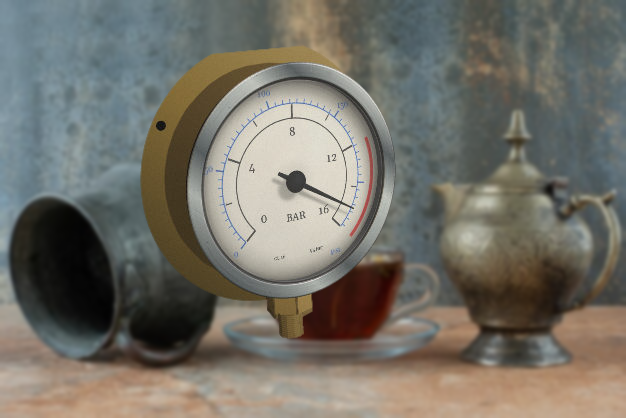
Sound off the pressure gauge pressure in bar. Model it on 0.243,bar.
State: 15,bar
